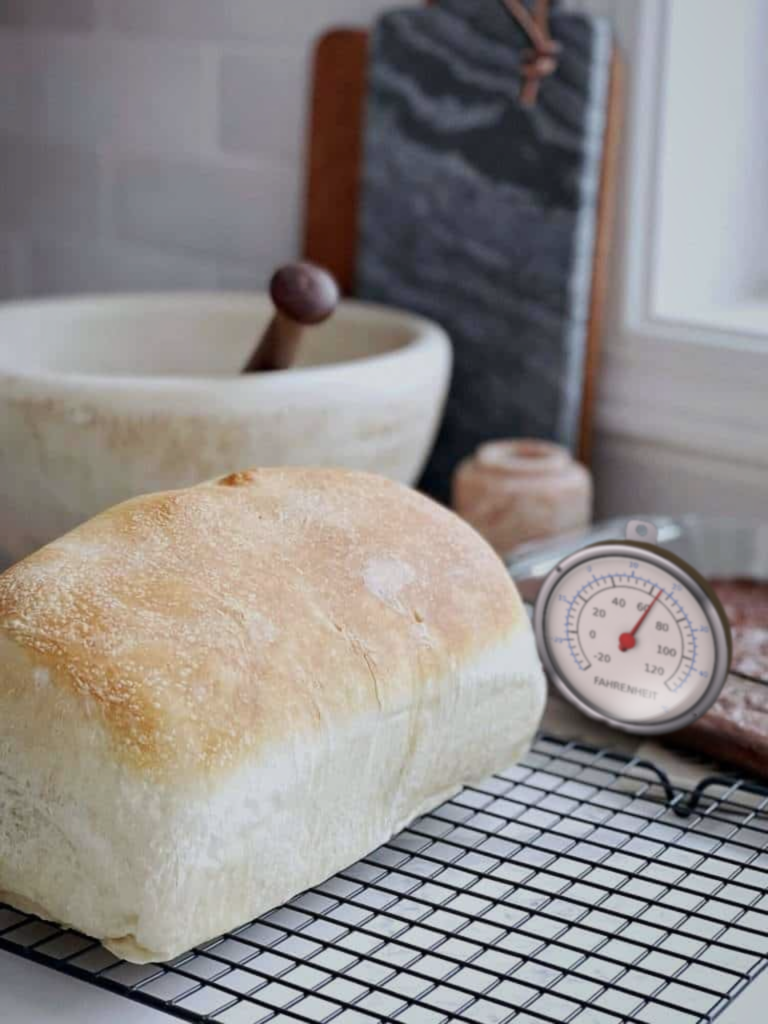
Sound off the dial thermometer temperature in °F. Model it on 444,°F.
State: 64,°F
